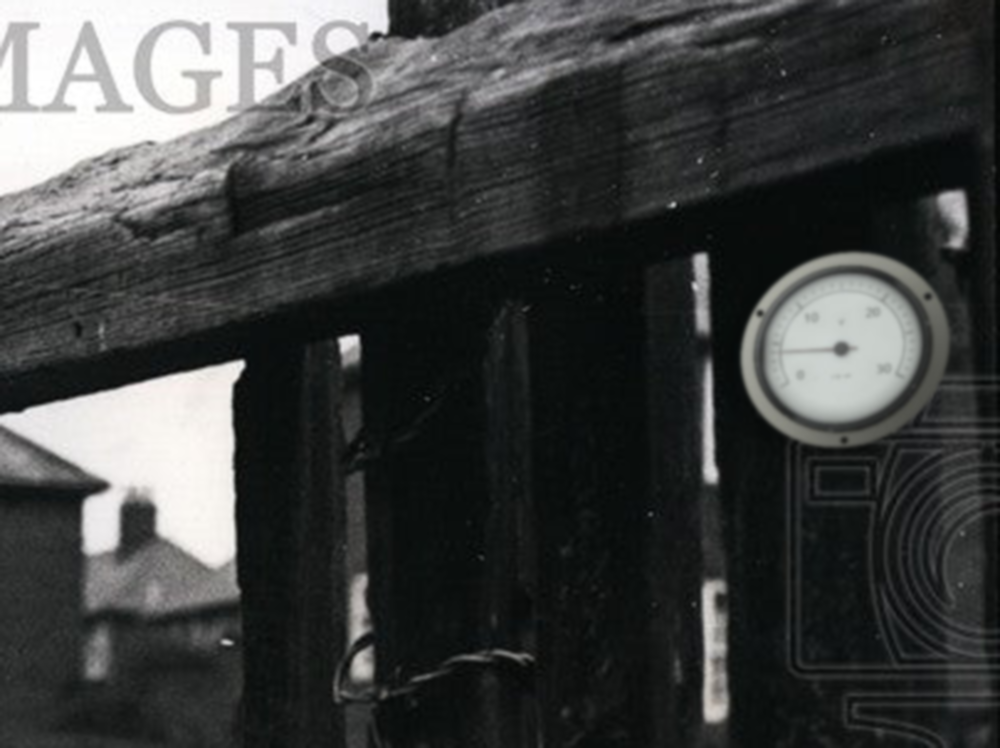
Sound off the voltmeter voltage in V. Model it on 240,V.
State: 4,V
